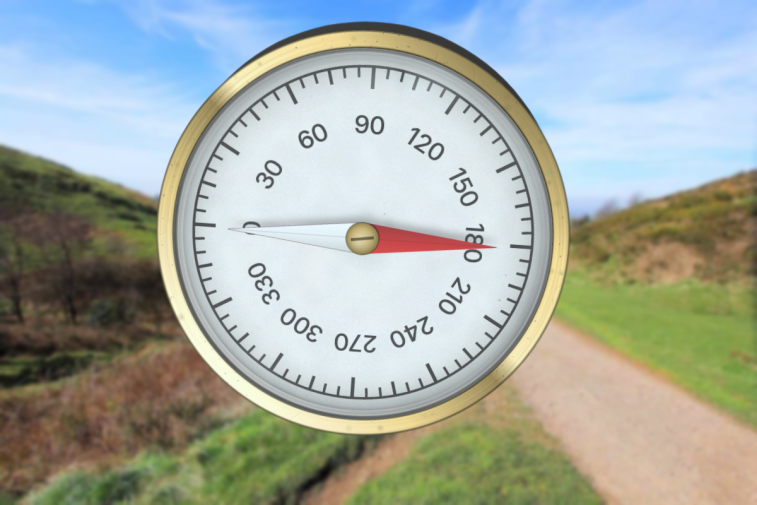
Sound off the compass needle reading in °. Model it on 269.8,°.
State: 180,°
